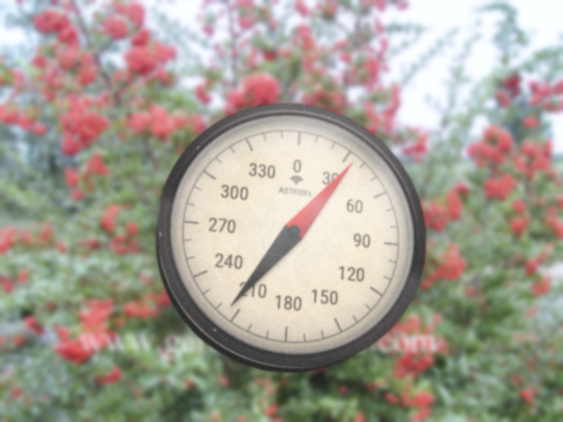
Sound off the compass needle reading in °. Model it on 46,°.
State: 35,°
